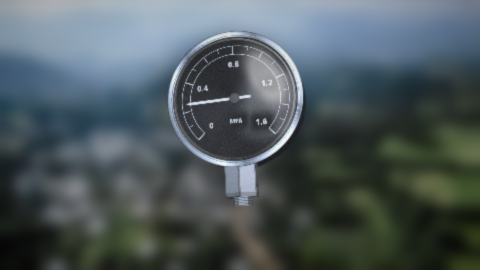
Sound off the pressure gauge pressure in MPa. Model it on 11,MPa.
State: 0.25,MPa
